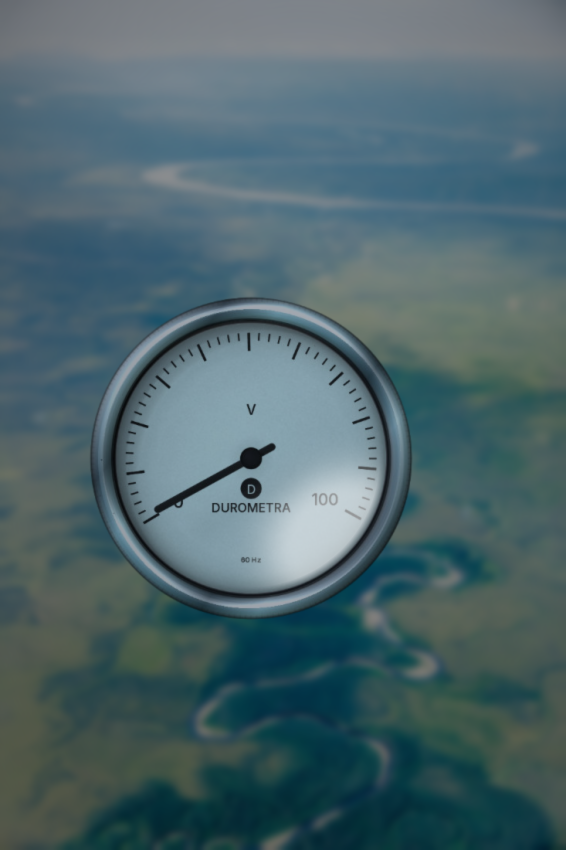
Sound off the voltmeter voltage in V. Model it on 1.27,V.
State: 1,V
